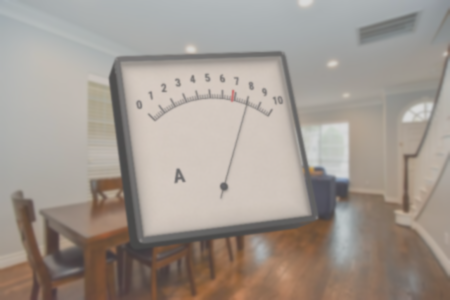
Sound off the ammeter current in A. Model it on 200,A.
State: 8,A
